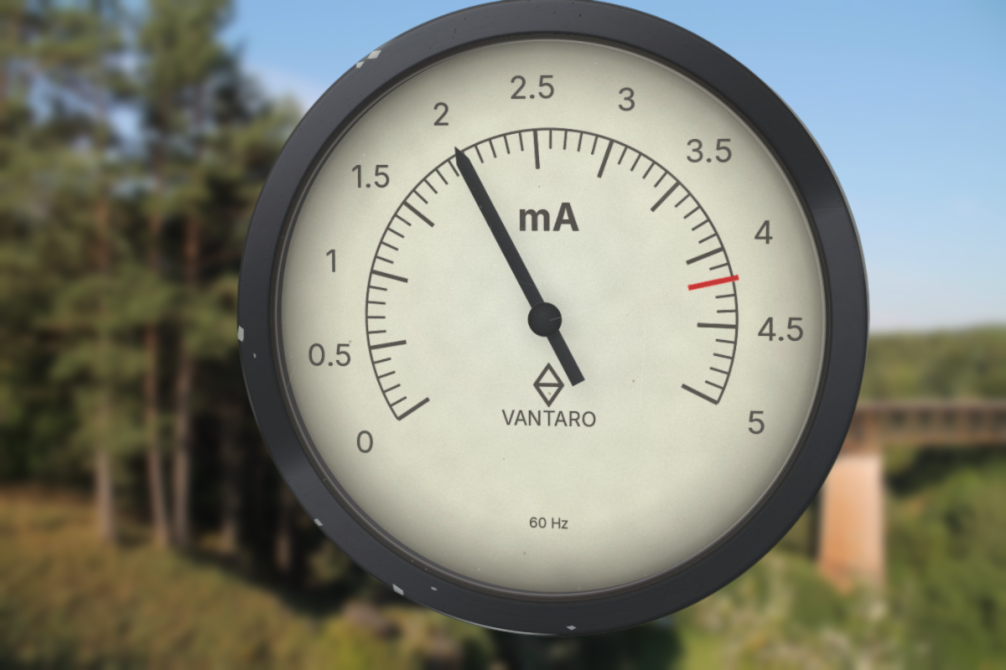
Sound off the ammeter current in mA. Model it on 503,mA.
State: 2,mA
